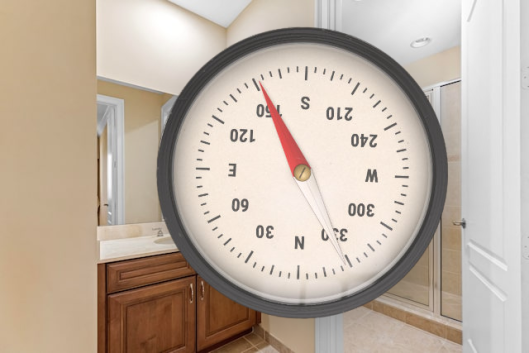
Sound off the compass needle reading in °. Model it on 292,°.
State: 152.5,°
